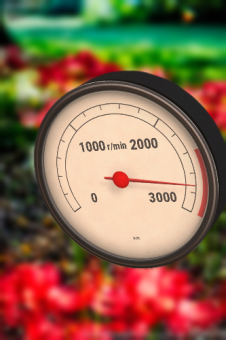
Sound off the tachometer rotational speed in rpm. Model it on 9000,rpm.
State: 2700,rpm
